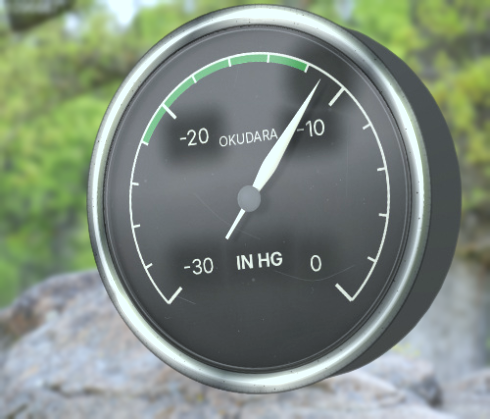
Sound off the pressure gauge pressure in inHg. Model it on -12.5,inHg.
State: -11,inHg
